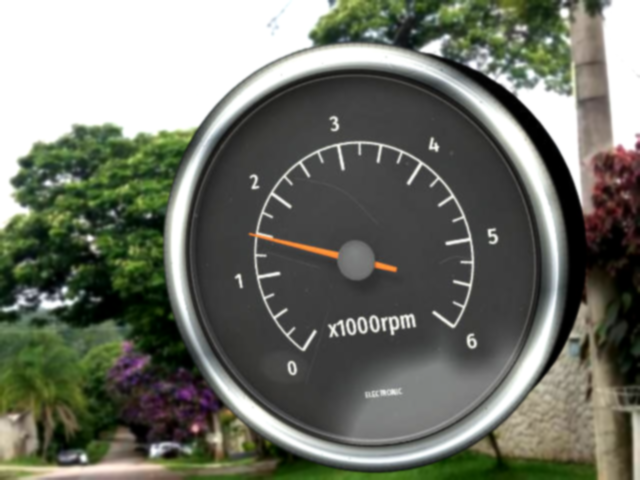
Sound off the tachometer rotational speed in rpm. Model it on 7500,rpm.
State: 1500,rpm
